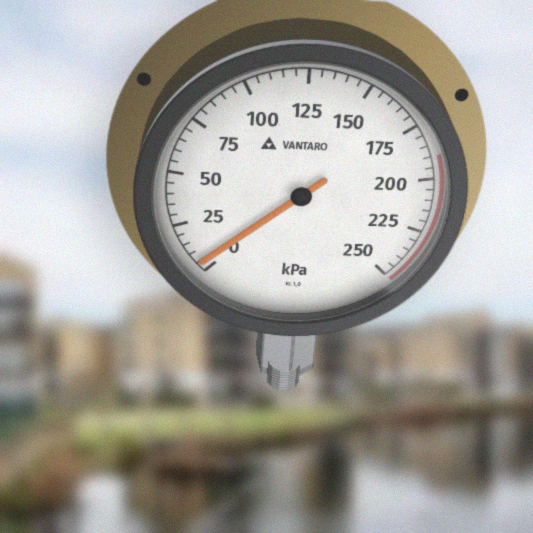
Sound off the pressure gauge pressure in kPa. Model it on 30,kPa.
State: 5,kPa
